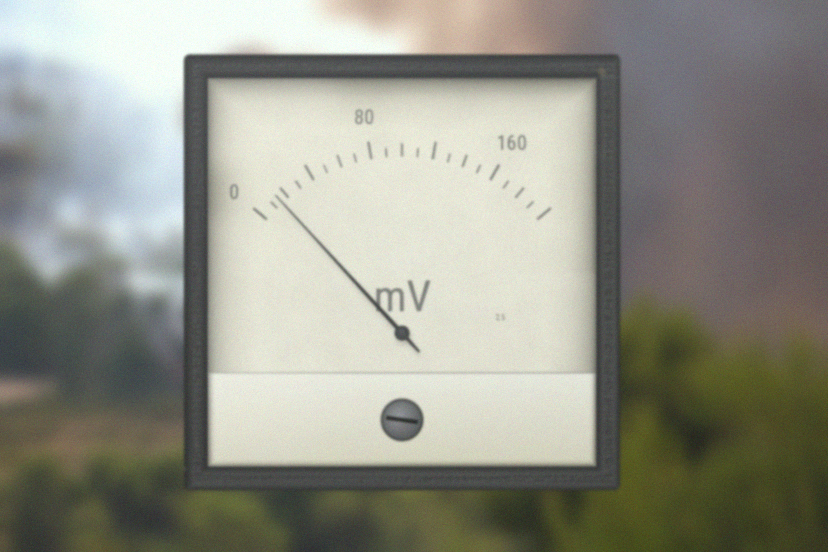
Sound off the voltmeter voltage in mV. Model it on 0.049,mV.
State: 15,mV
